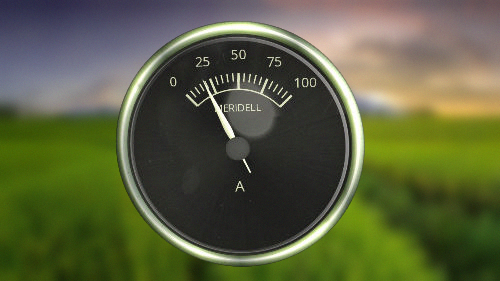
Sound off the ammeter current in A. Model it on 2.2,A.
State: 20,A
